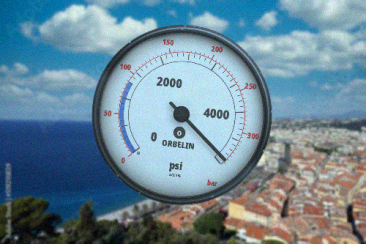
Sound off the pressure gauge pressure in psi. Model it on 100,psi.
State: 4900,psi
